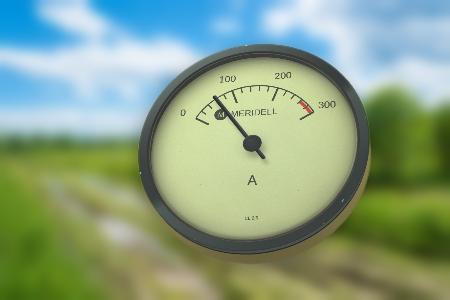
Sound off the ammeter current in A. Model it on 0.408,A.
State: 60,A
